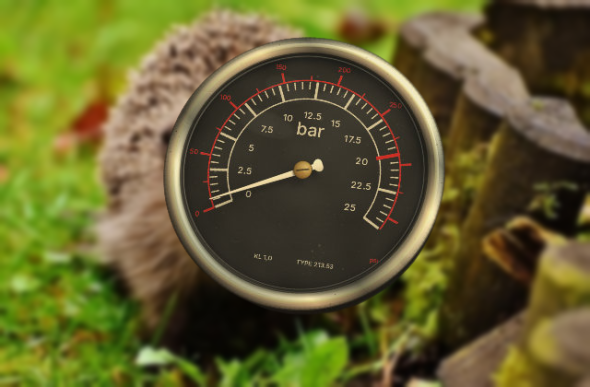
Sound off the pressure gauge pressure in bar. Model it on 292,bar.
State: 0.5,bar
